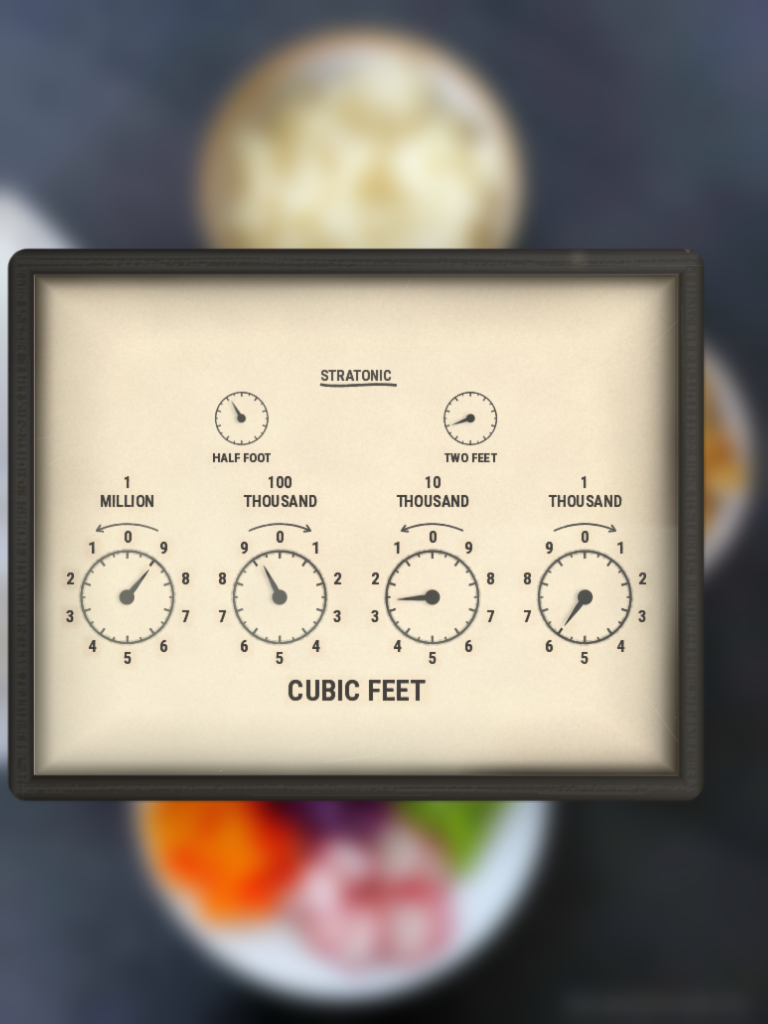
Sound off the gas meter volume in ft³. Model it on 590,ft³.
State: 892600,ft³
